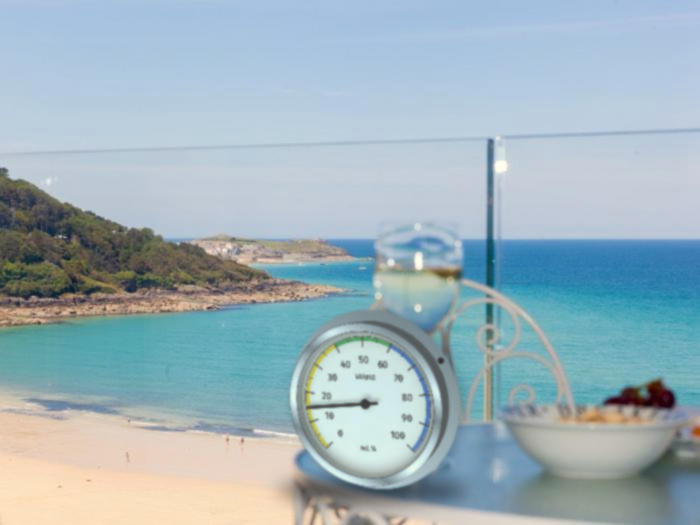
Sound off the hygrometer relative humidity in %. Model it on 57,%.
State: 15,%
